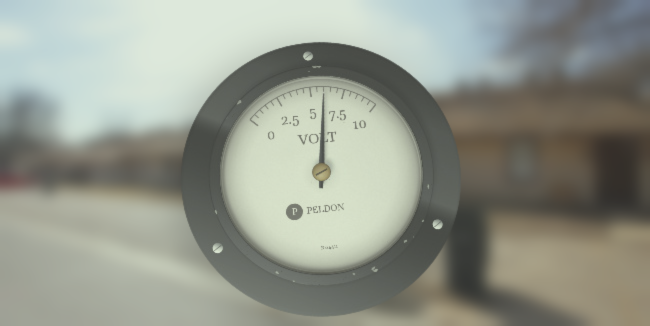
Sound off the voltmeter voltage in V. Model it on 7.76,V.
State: 6,V
